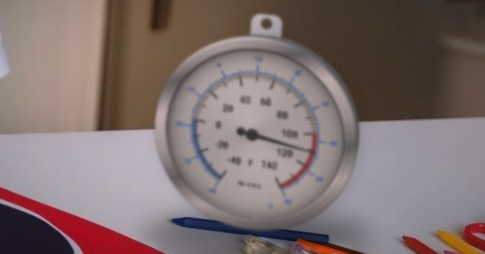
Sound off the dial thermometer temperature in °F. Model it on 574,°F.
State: 110,°F
